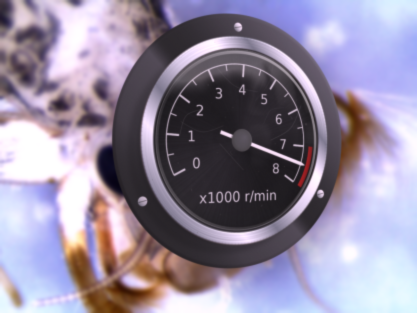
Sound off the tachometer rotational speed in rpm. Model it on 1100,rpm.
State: 7500,rpm
